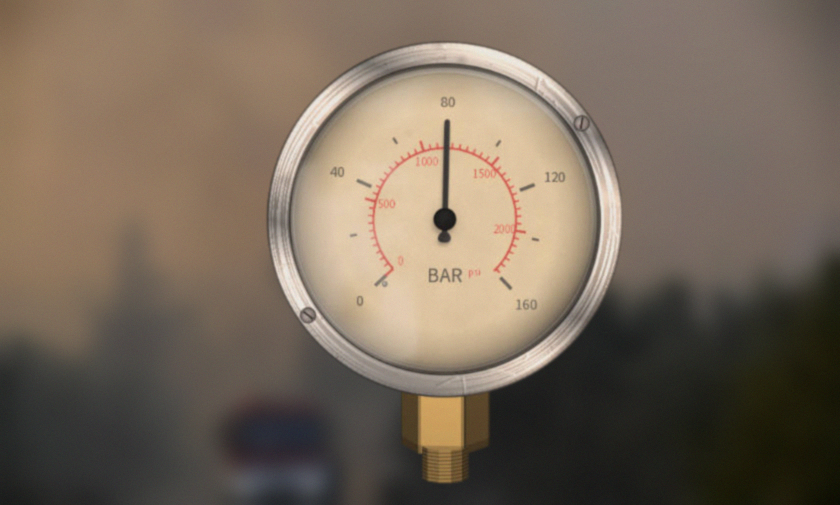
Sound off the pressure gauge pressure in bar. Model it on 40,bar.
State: 80,bar
